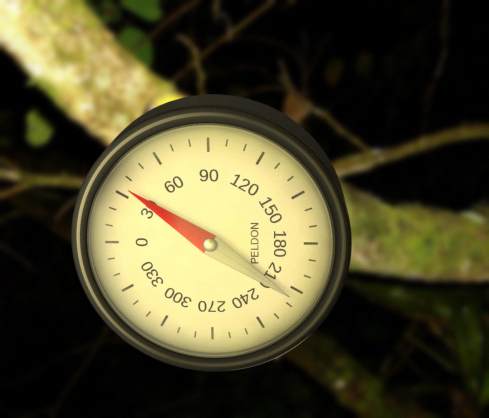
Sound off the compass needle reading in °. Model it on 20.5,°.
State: 35,°
